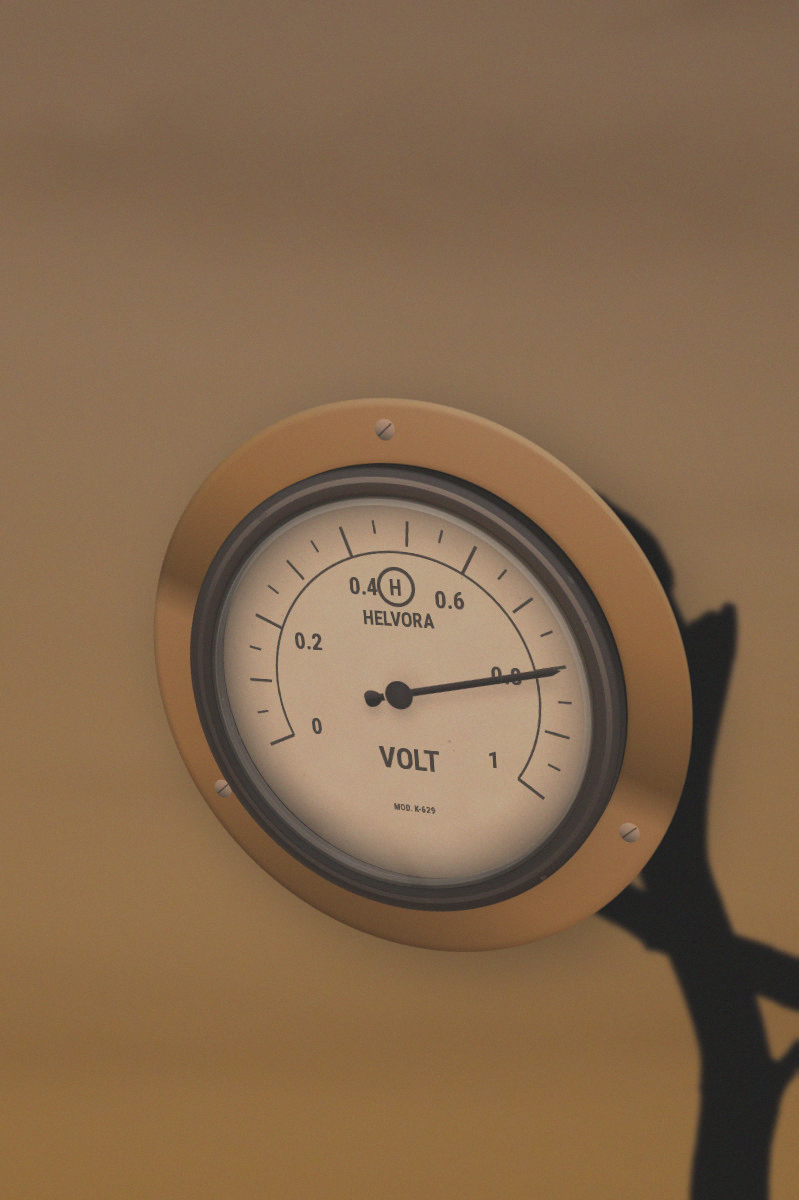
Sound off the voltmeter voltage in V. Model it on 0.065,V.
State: 0.8,V
